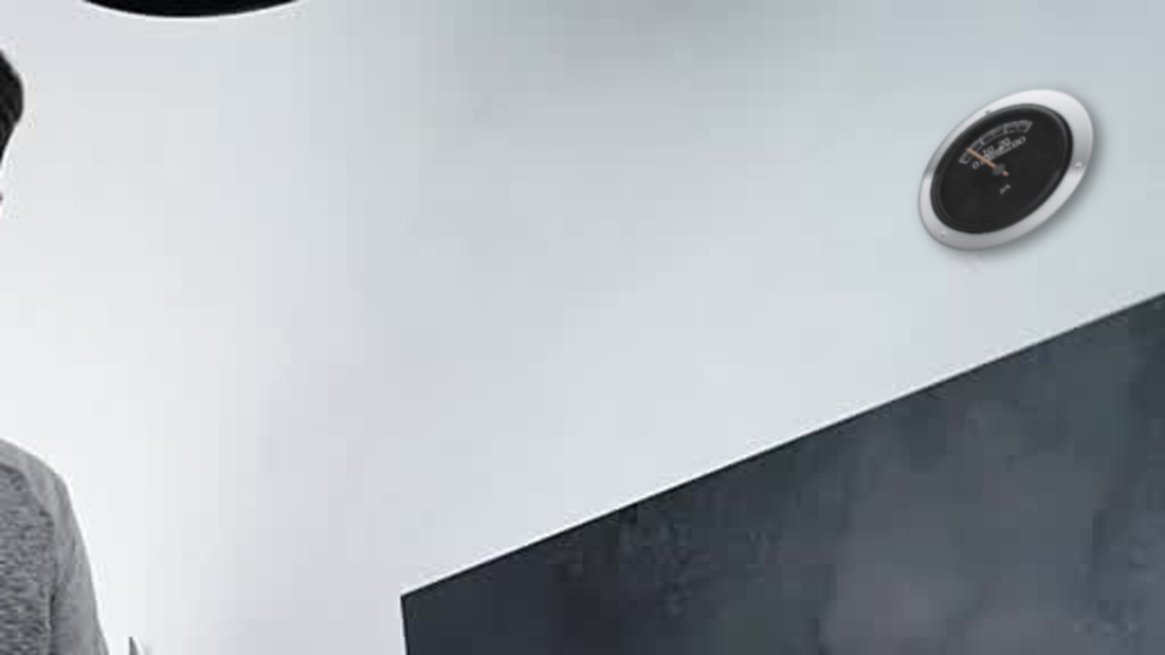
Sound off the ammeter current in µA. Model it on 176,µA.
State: 5,µA
